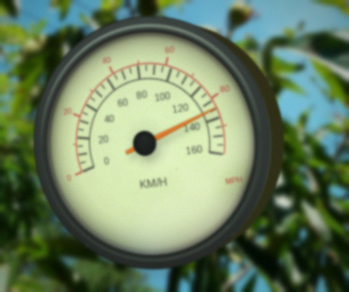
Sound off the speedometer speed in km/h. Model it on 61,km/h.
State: 135,km/h
